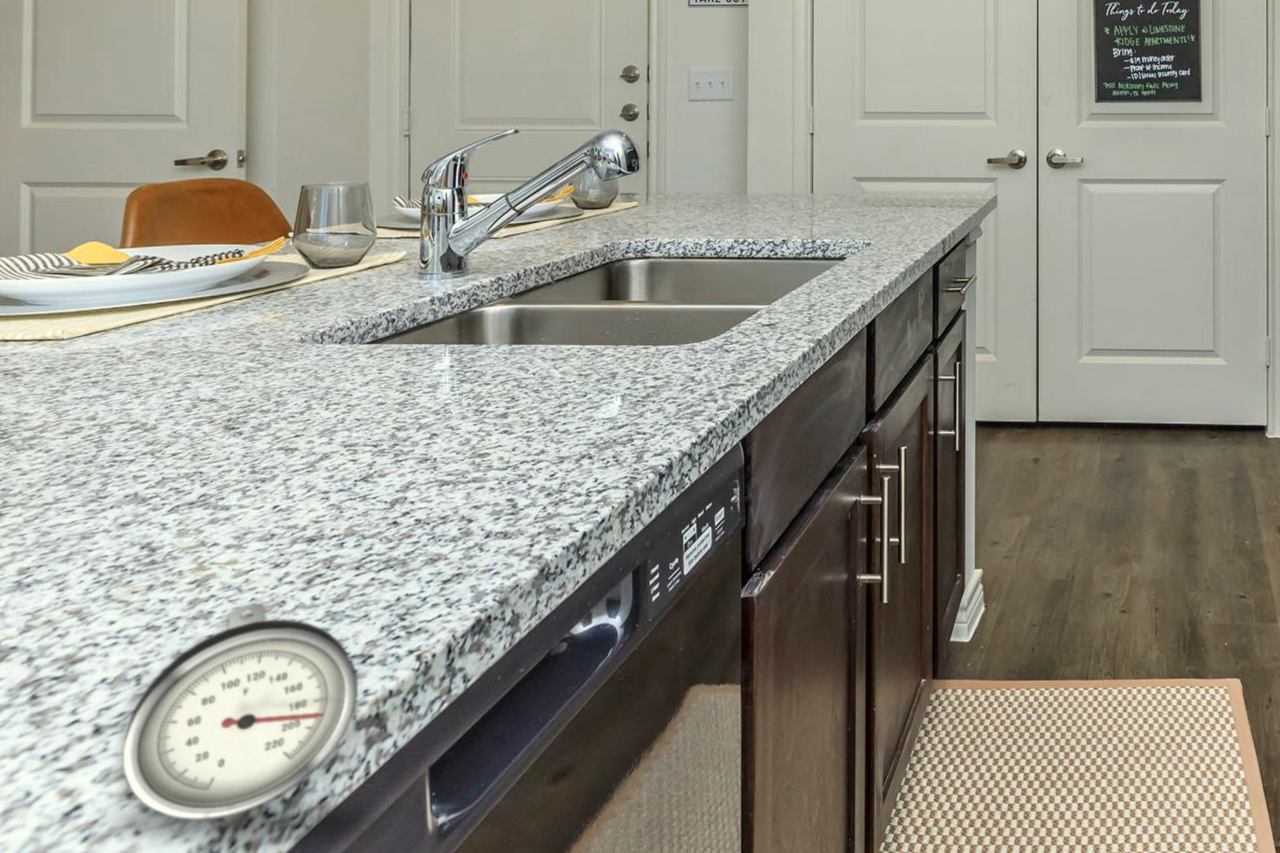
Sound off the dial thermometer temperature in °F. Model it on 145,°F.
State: 190,°F
